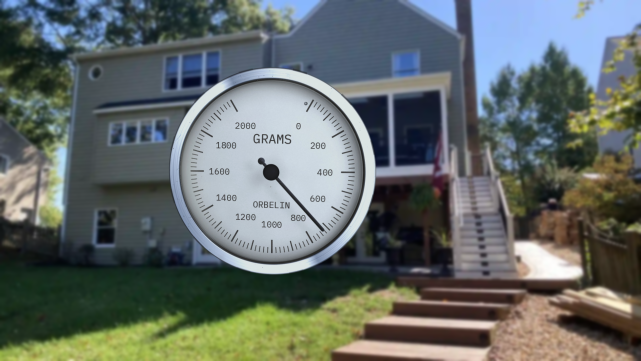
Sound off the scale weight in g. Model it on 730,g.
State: 720,g
